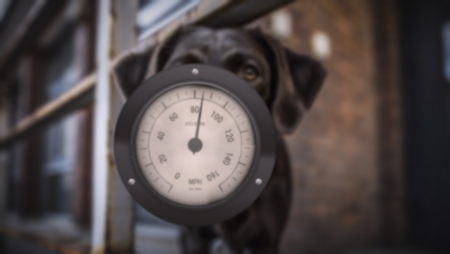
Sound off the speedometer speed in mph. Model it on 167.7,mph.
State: 85,mph
